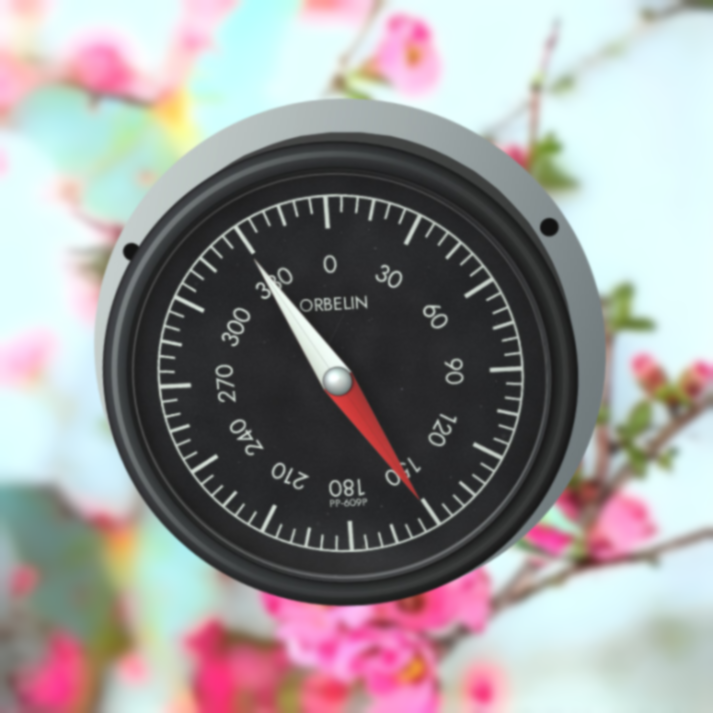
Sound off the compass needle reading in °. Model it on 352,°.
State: 150,°
